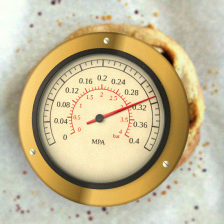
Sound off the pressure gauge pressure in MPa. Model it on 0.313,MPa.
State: 0.31,MPa
